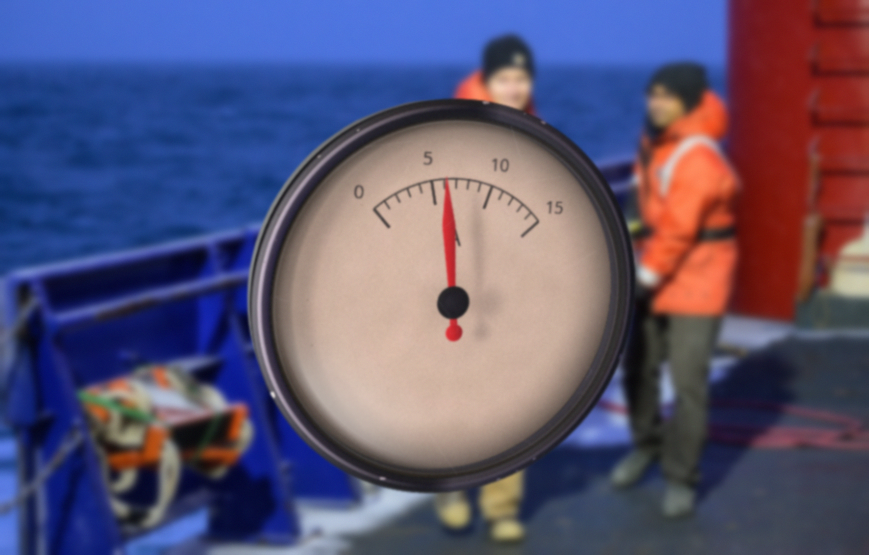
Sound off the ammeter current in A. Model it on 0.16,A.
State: 6,A
